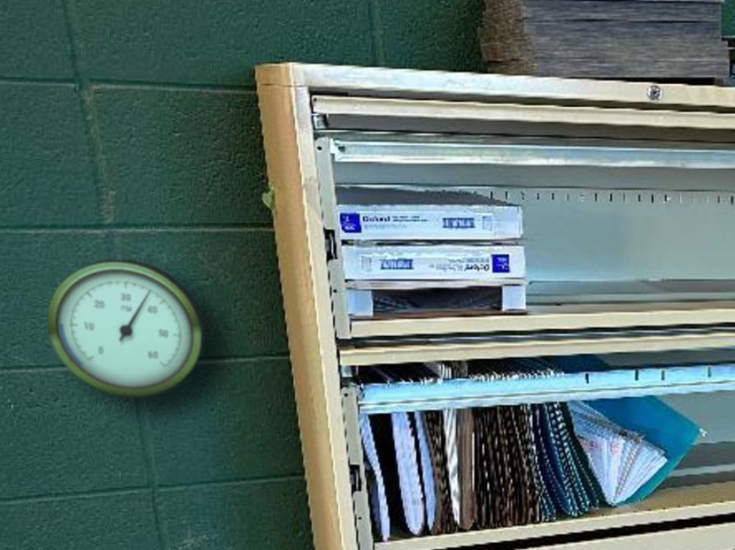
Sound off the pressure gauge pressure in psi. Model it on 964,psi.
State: 36,psi
